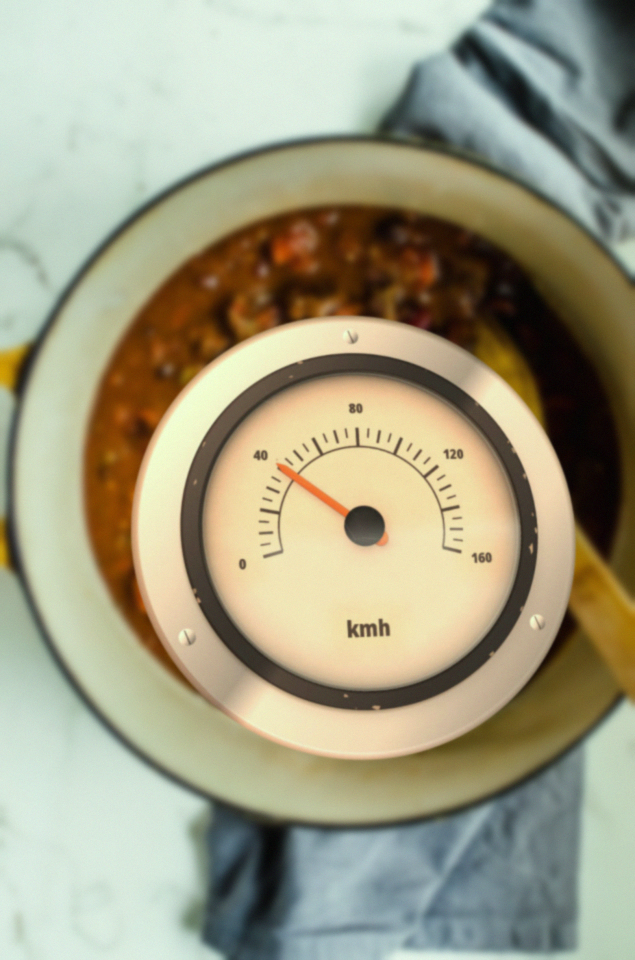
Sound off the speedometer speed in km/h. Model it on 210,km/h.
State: 40,km/h
